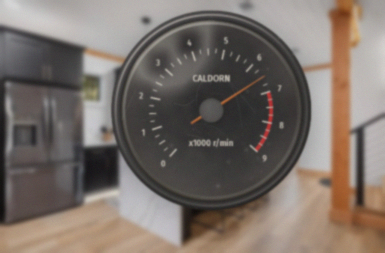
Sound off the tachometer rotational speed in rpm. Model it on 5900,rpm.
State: 6500,rpm
